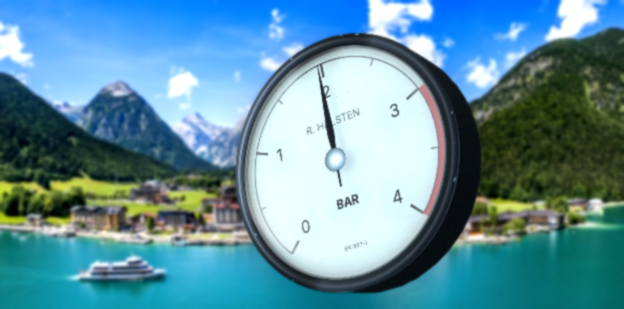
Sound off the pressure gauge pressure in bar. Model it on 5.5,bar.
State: 2,bar
